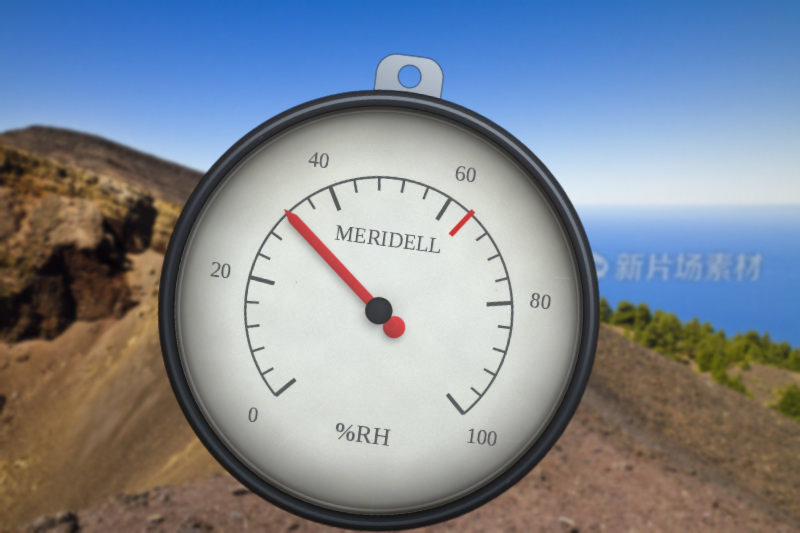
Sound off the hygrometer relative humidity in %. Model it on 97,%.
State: 32,%
